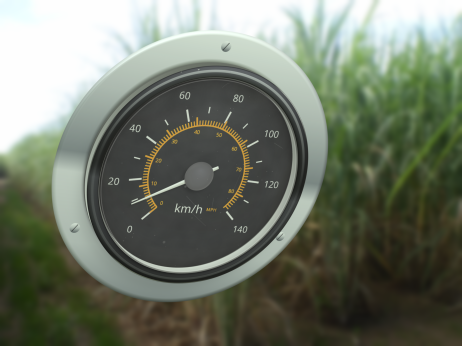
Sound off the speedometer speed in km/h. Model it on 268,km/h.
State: 10,km/h
